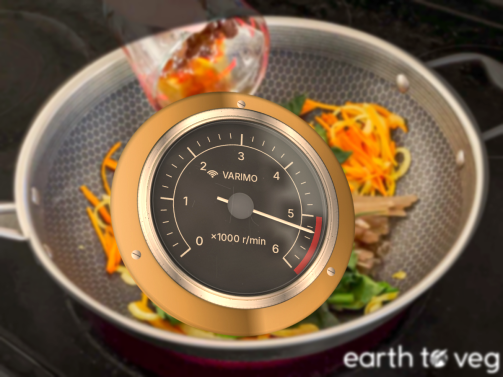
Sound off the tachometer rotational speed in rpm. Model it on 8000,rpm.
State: 5300,rpm
